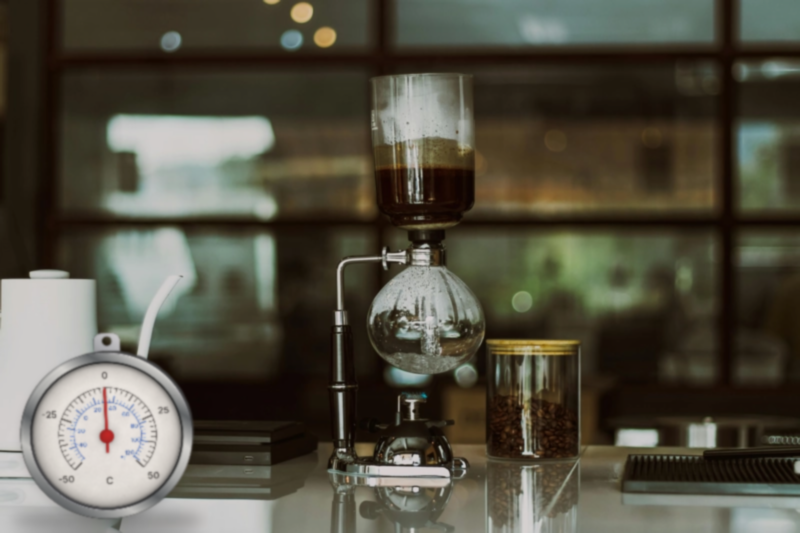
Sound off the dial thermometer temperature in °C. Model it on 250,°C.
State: 0,°C
